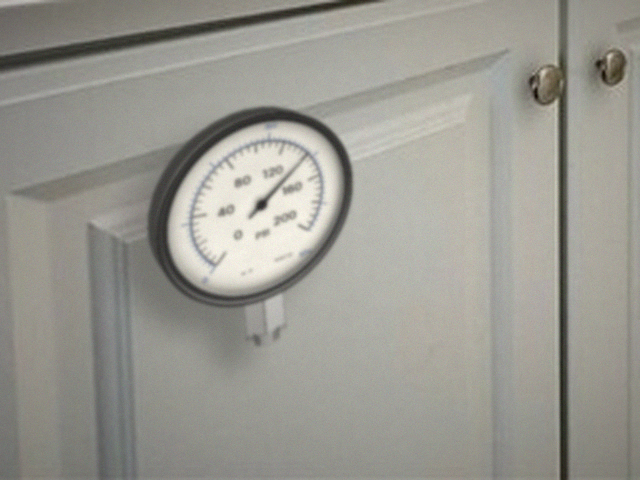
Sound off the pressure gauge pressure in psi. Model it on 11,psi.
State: 140,psi
